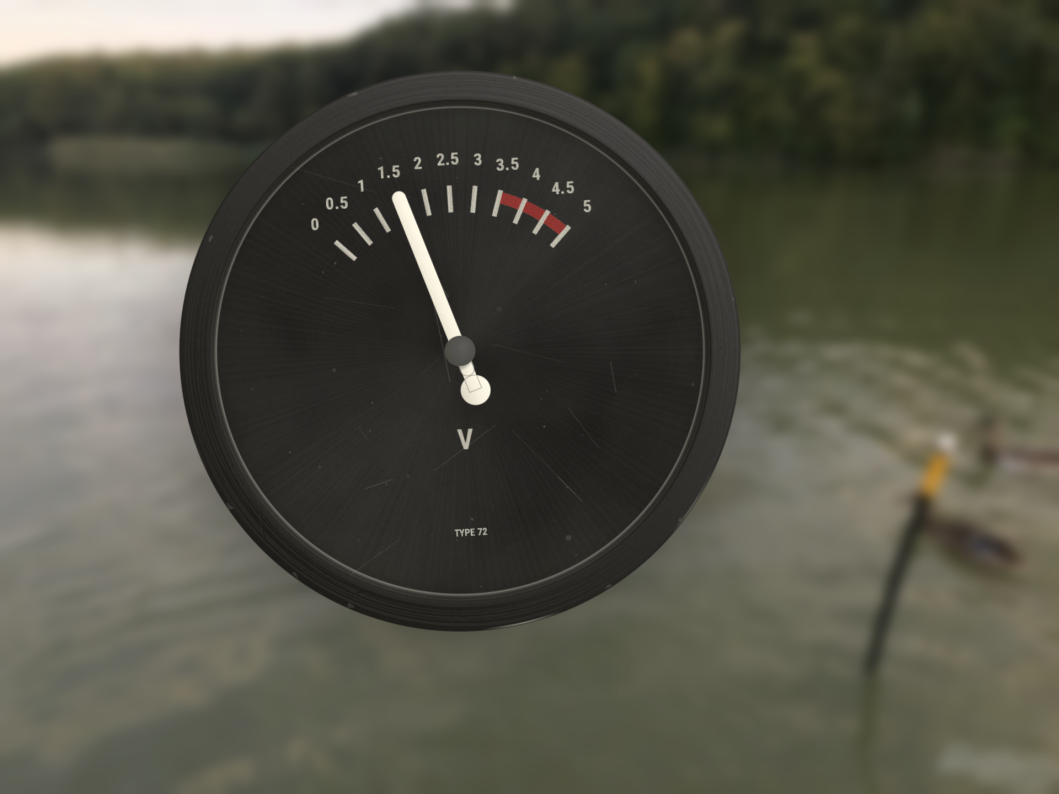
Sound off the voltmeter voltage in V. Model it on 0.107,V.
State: 1.5,V
